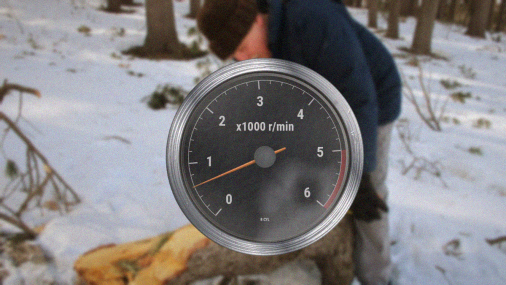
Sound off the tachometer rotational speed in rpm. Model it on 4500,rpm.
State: 600,rpm
